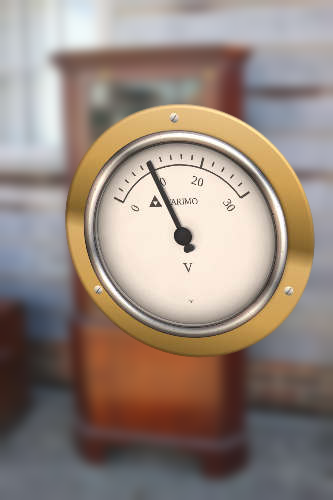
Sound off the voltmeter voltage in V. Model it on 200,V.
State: 10,V
